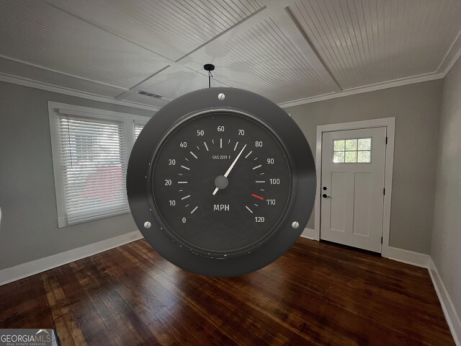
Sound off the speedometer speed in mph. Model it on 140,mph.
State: 75,mph
